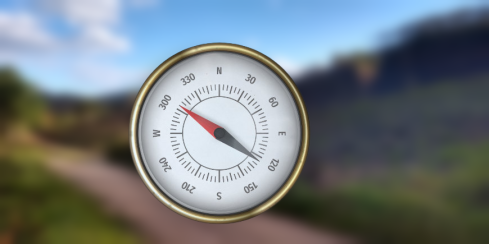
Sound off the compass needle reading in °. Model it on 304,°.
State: 305,°
